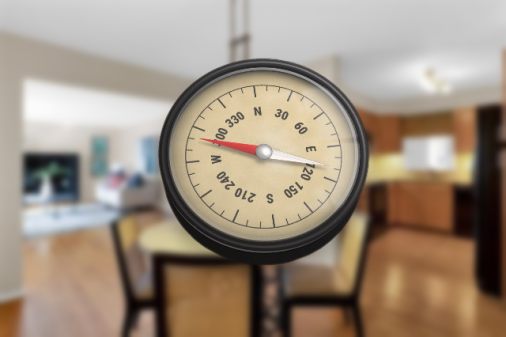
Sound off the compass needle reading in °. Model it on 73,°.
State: 290,°
